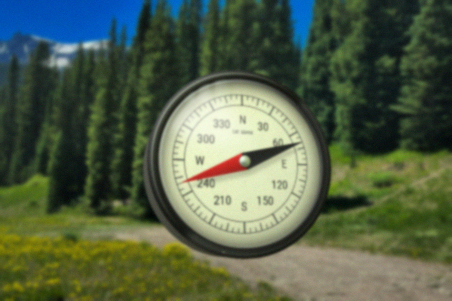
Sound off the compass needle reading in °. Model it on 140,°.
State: 250,°
